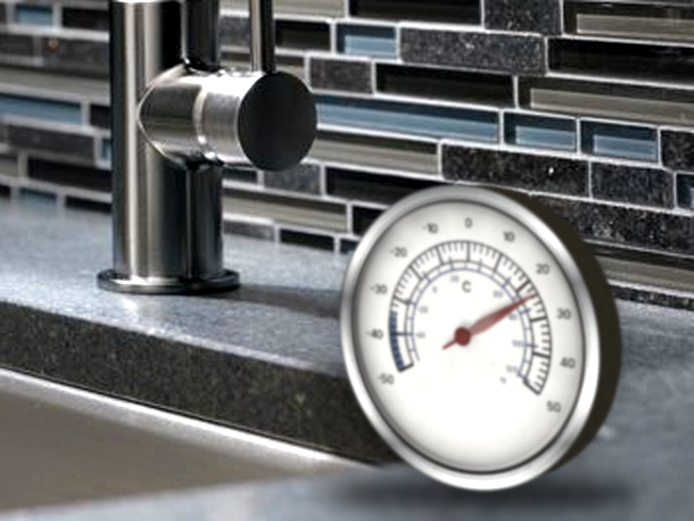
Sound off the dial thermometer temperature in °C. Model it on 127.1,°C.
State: 24,°C
